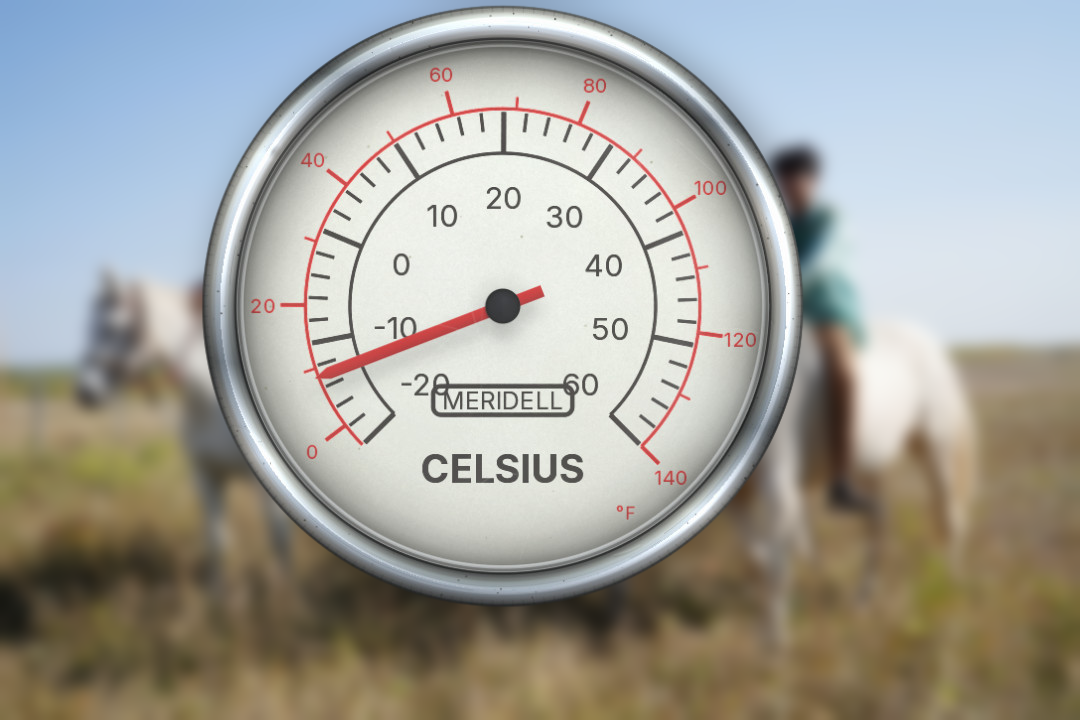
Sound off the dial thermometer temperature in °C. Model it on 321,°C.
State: -13,°C
